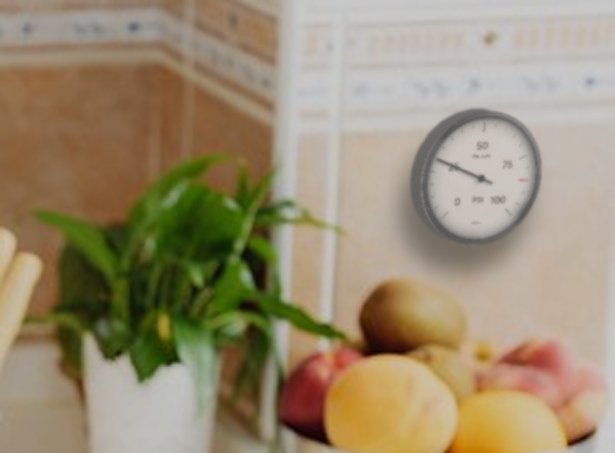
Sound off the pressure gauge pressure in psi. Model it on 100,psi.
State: 25,psi
